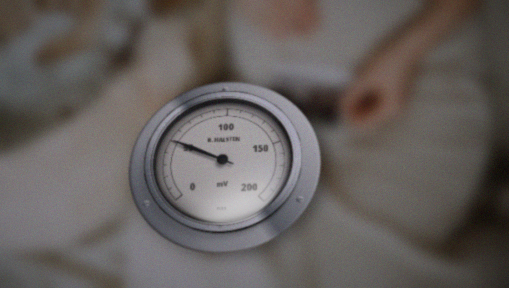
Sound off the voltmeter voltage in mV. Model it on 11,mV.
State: 50,mV
